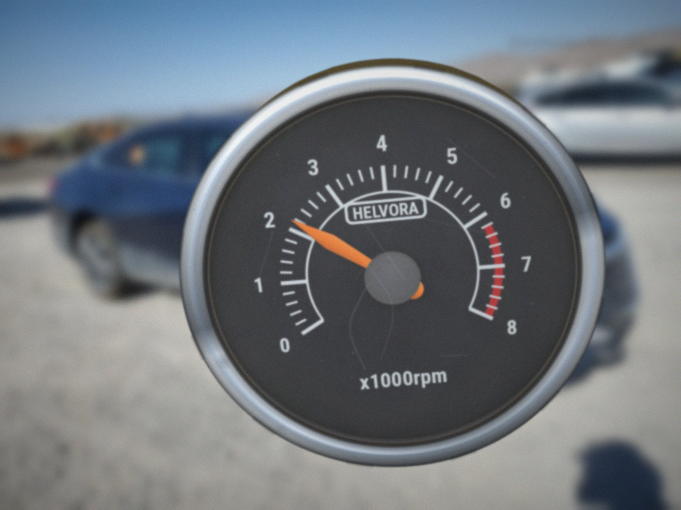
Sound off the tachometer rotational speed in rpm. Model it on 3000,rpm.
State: 2200,rpm
